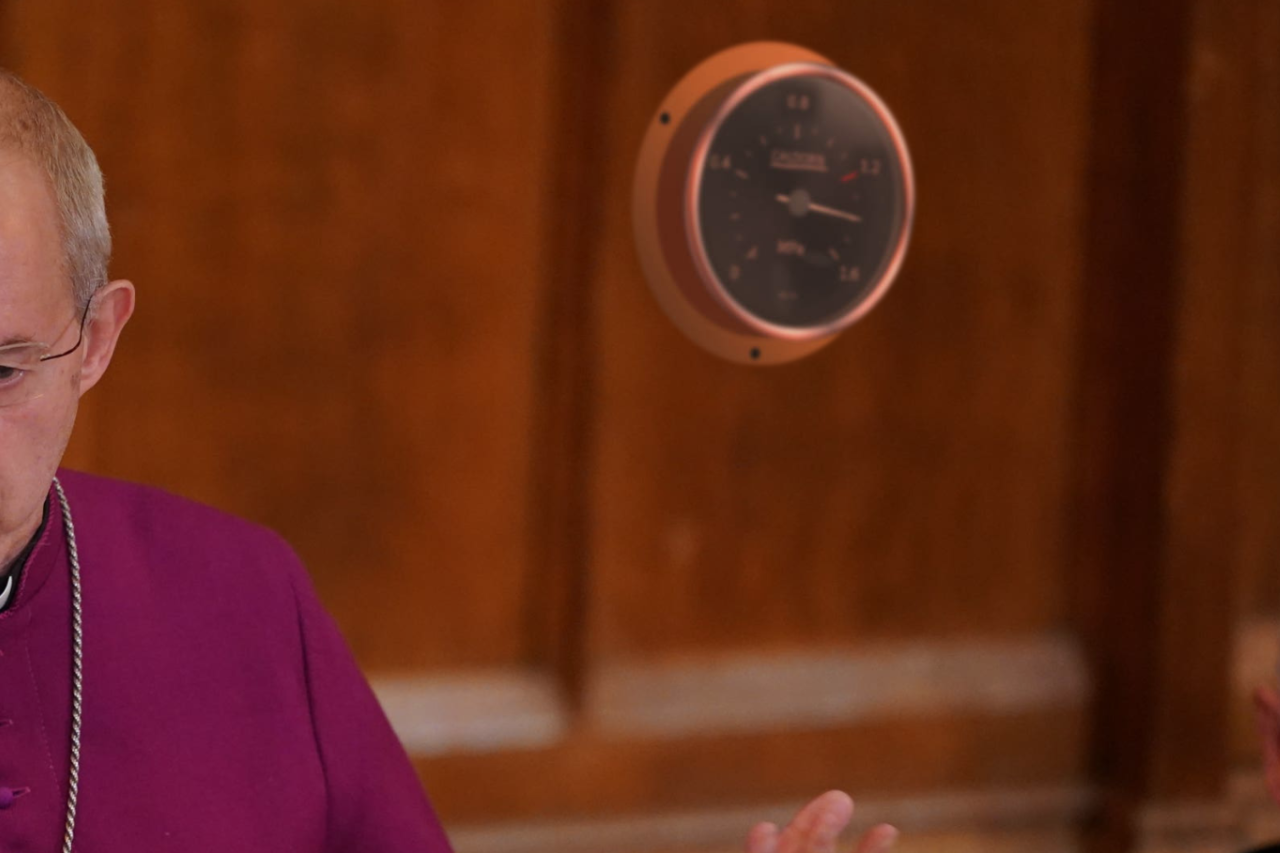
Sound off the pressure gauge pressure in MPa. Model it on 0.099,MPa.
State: 1.4,MPa
